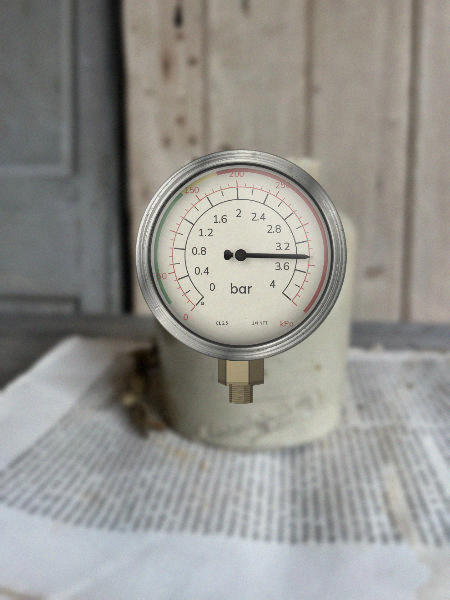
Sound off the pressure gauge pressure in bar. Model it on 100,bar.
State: 3.4,bar
